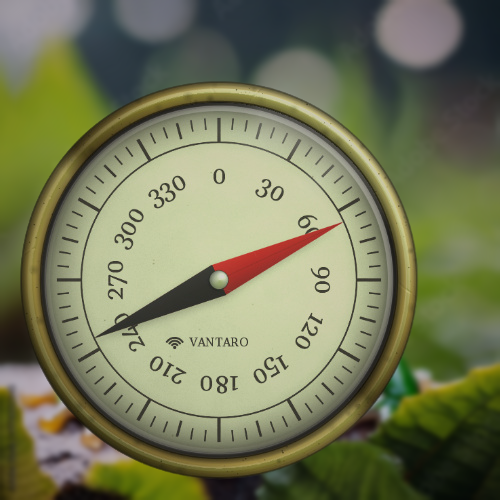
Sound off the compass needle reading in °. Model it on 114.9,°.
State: 65,°
